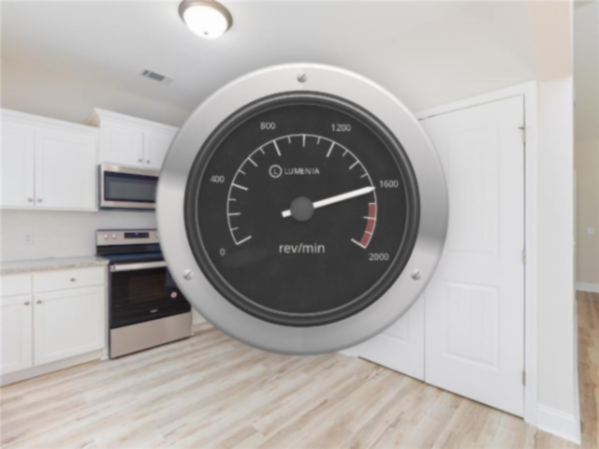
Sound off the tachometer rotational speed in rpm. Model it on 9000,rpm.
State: 1600,rpm
